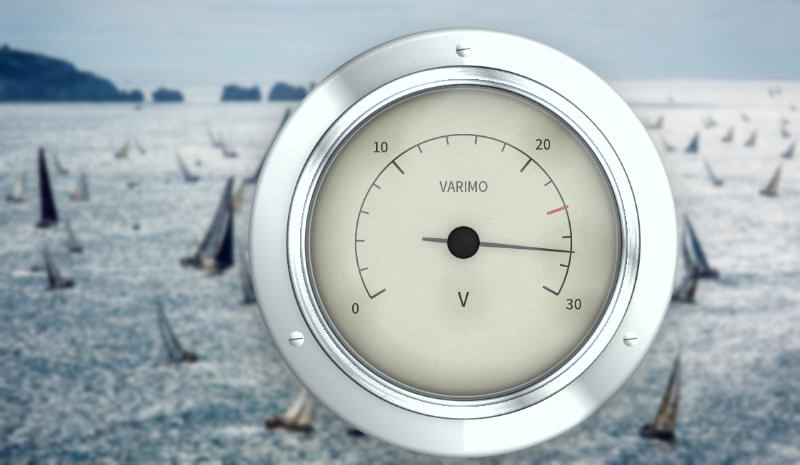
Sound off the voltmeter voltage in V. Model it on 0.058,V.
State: 27,V
